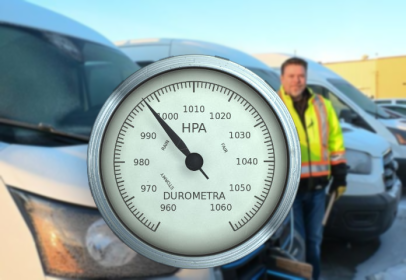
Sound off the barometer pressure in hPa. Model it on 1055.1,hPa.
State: 997,hPa
